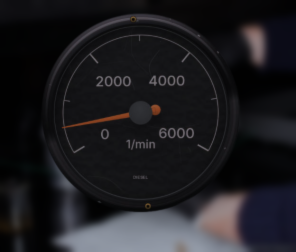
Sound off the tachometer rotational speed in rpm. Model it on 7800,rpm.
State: 500,rpm
